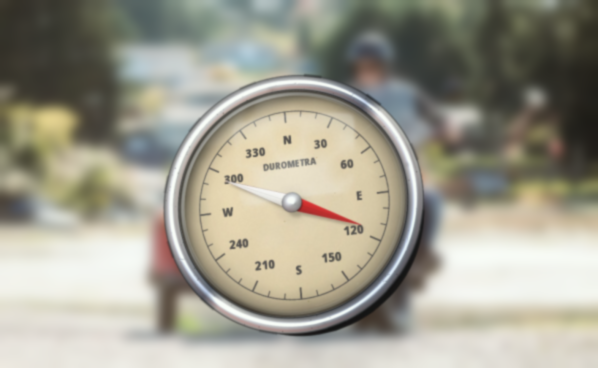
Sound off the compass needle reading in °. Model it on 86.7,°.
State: 115,°
